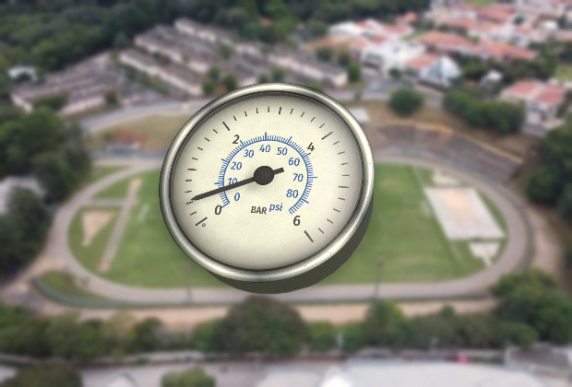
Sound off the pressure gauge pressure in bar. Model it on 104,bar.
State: 0.4,bar
